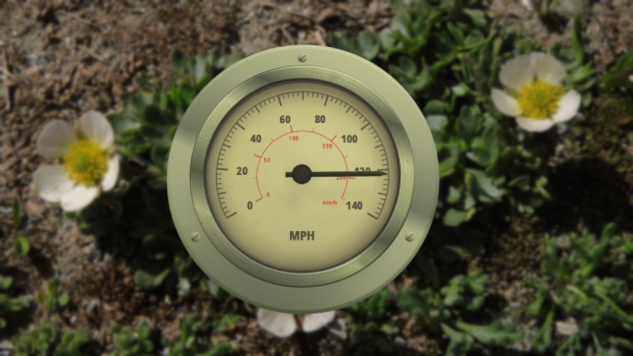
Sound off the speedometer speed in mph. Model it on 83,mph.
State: 122,mph
